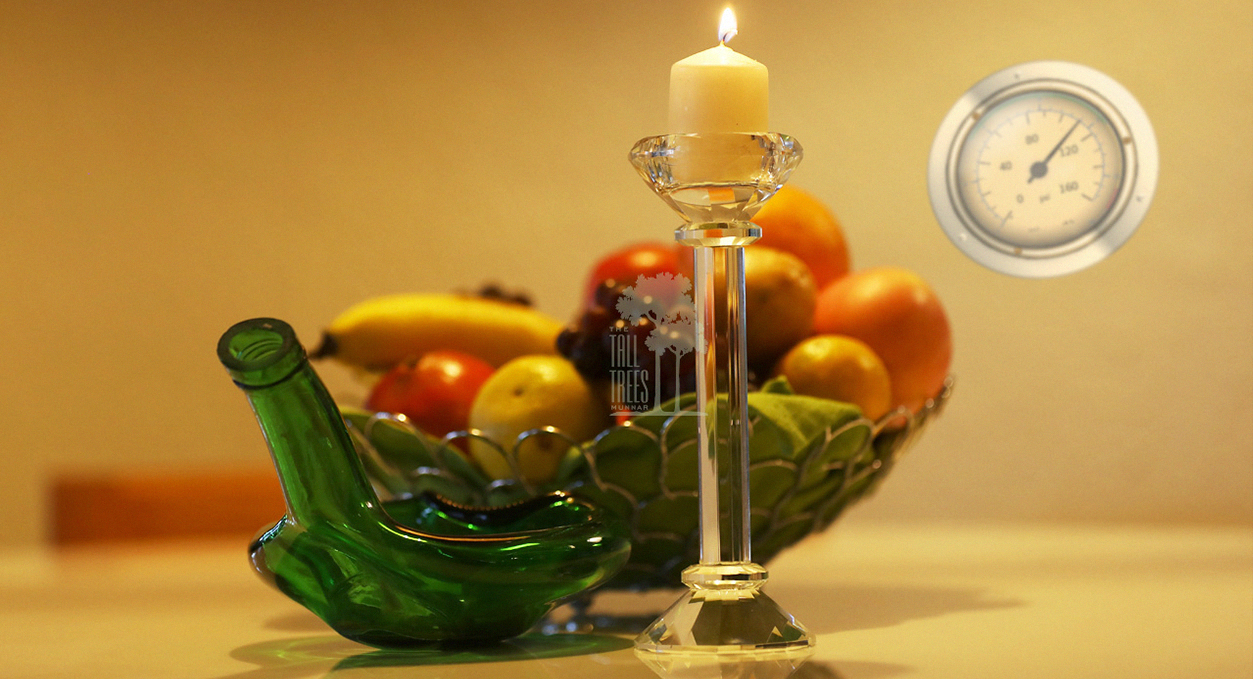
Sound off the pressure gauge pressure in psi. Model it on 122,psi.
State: 110,psi
